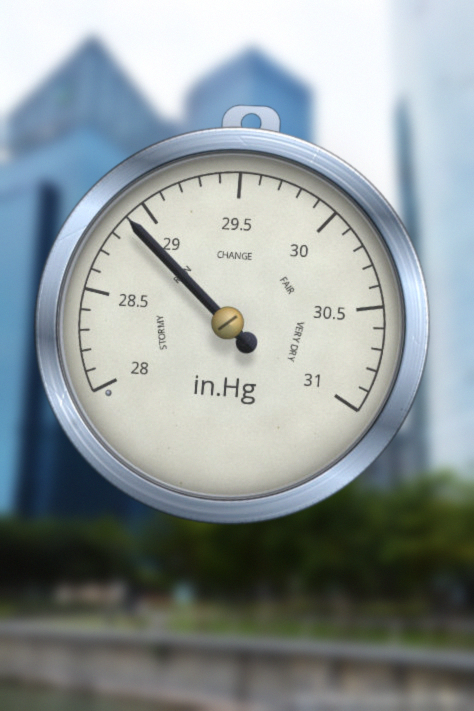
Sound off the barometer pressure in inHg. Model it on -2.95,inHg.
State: 28.9,inHg
